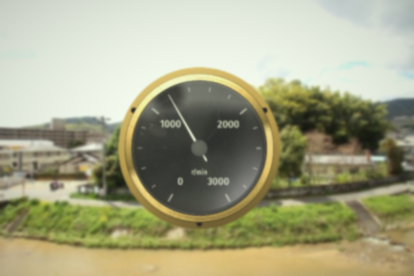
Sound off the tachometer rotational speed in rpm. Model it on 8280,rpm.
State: 1200,rpm
